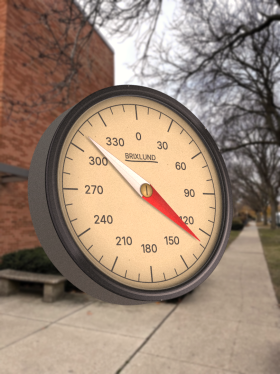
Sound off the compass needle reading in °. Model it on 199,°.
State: 130,°
